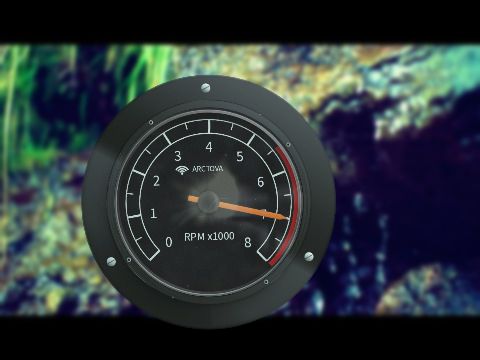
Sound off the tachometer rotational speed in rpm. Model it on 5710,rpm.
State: 7000,rpm
